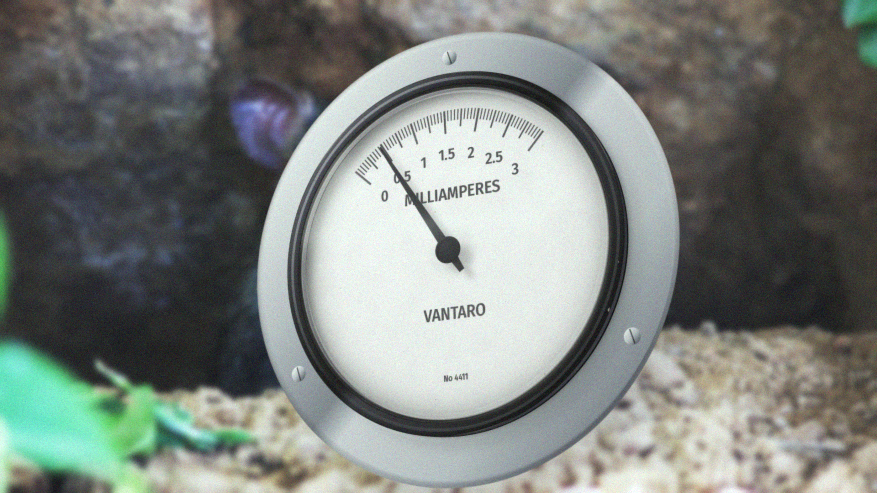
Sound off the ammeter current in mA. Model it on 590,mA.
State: 0.5,mA
